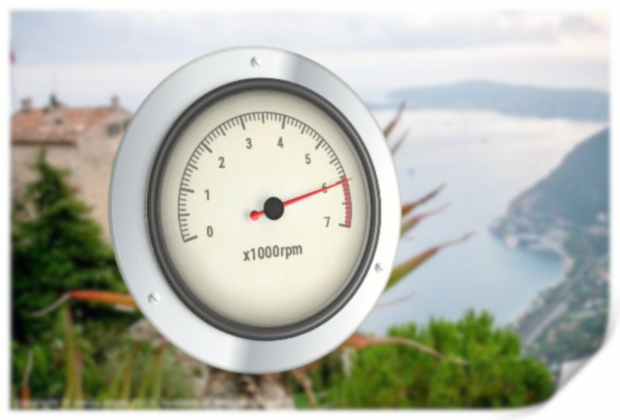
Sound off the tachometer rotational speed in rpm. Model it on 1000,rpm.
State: 6000,rpm
